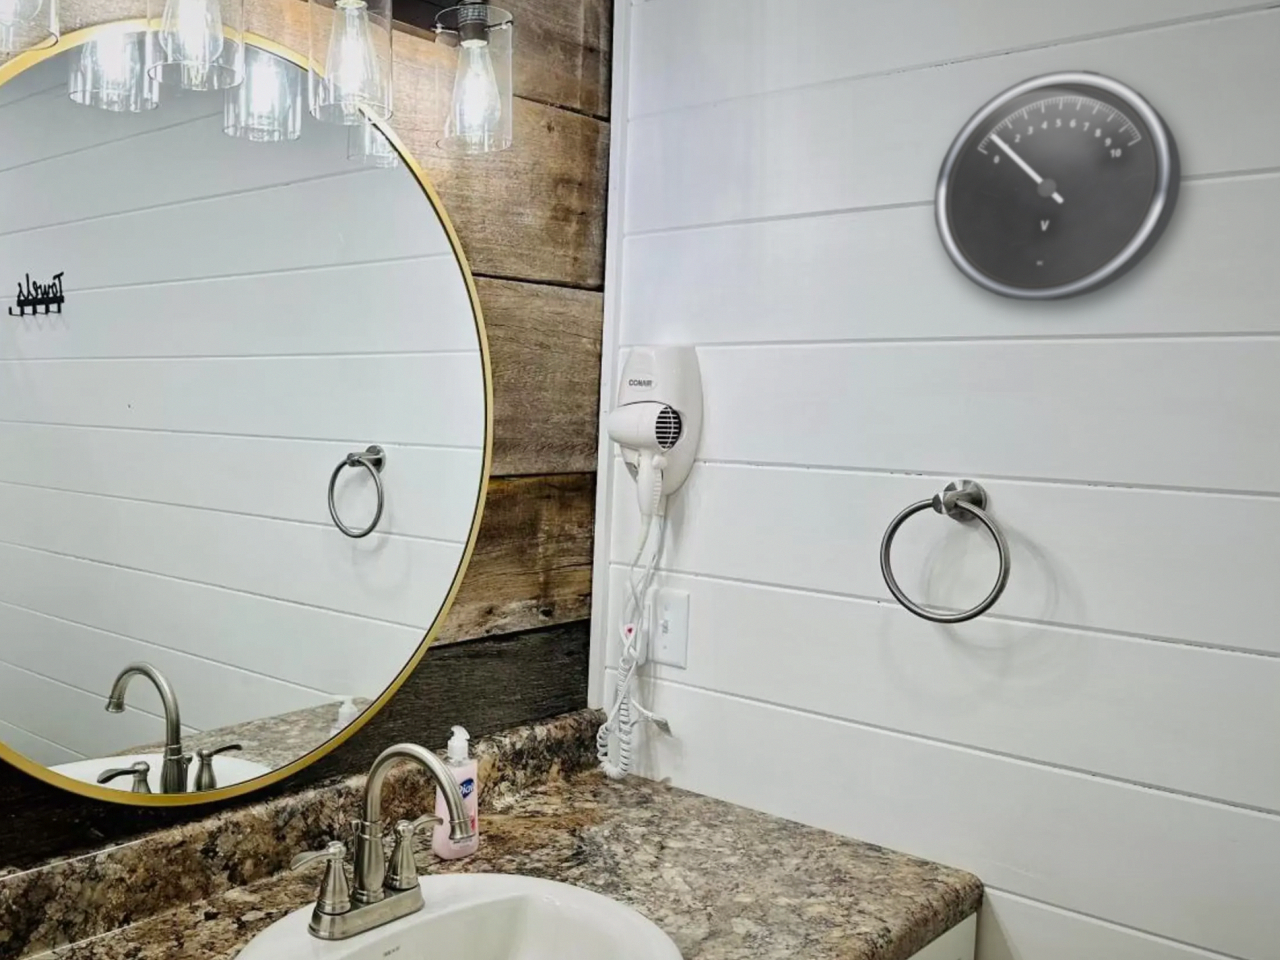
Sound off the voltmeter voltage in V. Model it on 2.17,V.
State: 1,V
